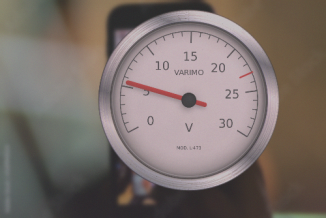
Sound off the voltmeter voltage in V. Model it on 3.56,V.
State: 5.5,V
